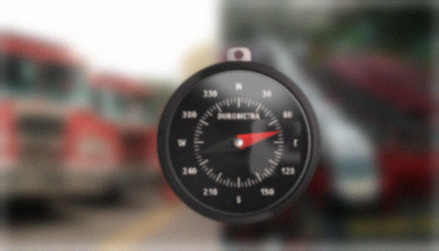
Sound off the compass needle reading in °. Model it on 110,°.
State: 75,°
